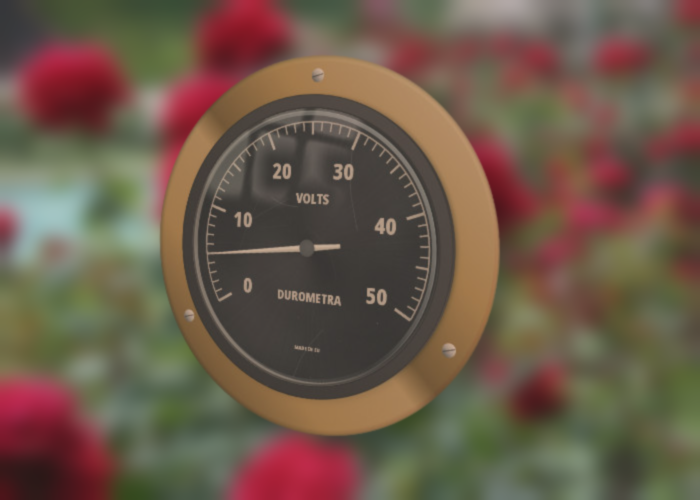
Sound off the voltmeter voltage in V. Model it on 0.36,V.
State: 5,V
